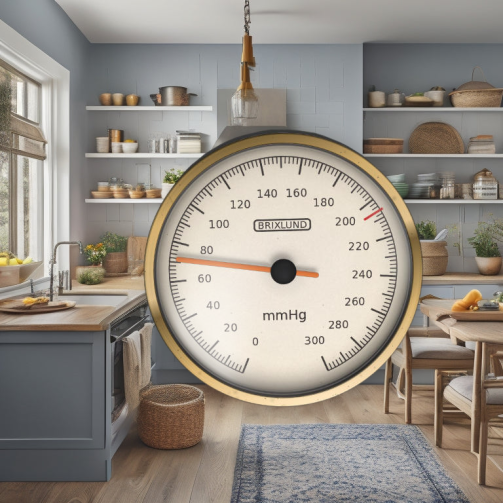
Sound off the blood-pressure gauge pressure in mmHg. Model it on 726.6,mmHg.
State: 72,mmHg
